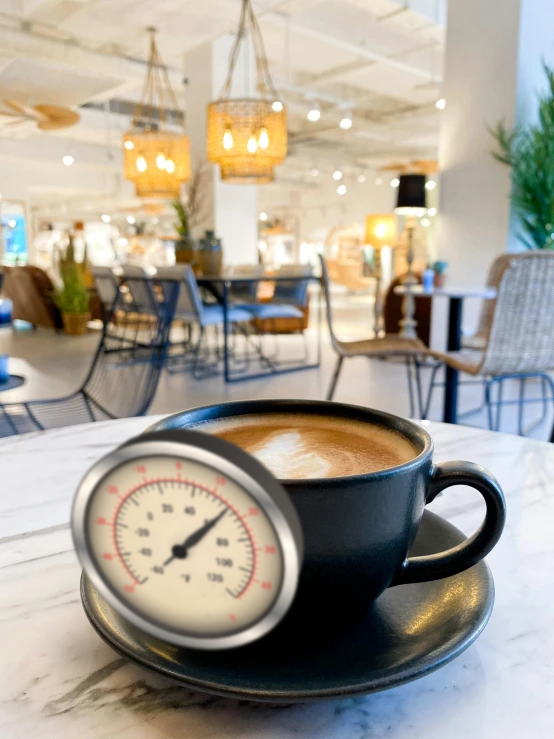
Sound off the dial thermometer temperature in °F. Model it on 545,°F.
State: 60,°F
